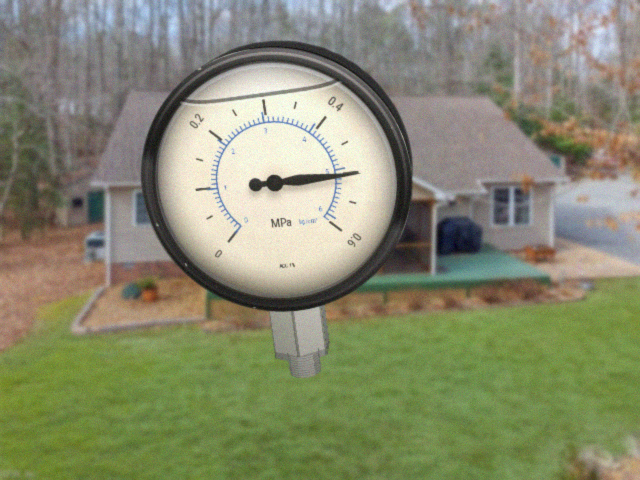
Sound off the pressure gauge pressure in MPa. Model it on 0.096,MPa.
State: 0.5,MPa
